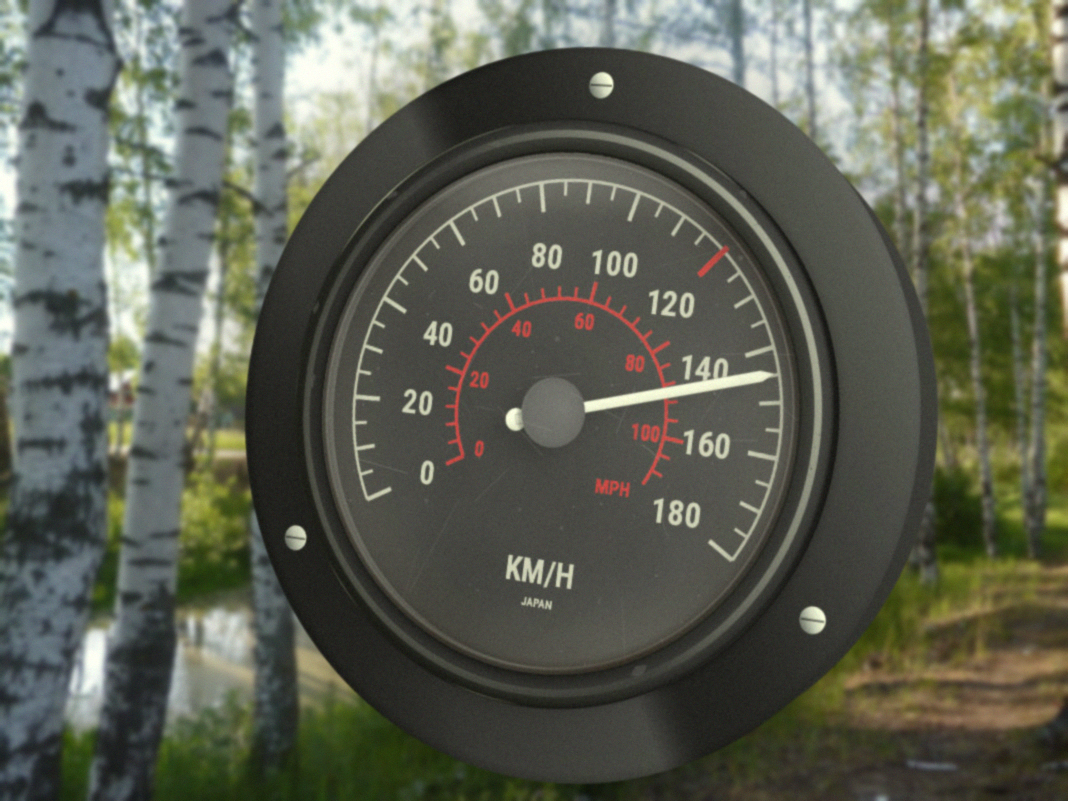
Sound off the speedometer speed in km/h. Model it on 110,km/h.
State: 145,km/h
